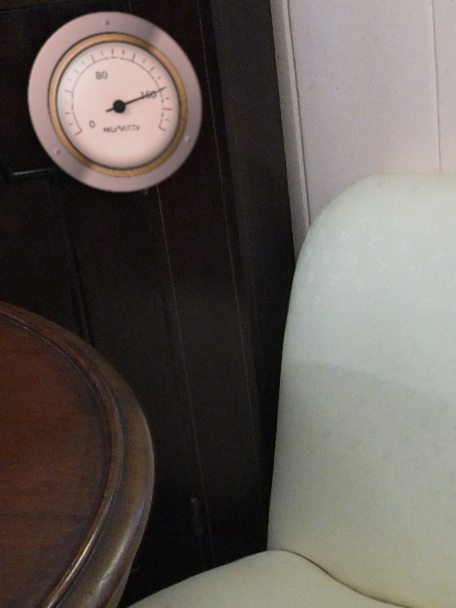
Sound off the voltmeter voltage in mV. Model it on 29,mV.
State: 160,mV
